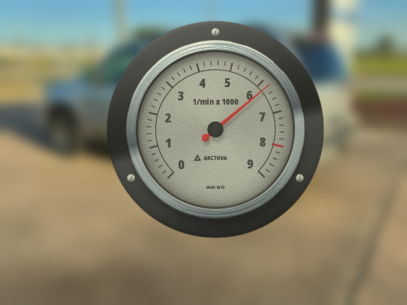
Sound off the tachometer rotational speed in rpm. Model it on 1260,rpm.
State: 6200,rpm
